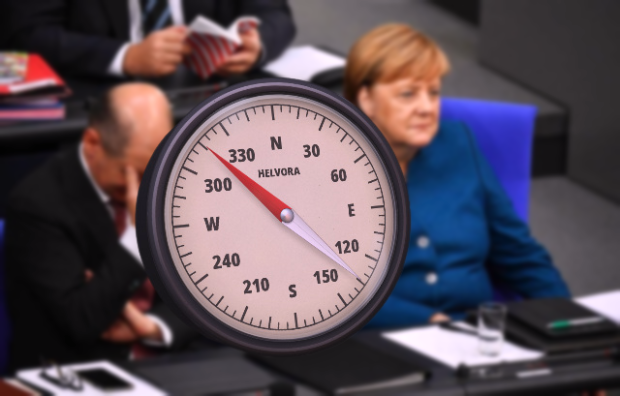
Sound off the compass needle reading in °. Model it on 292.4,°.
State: 315,°
